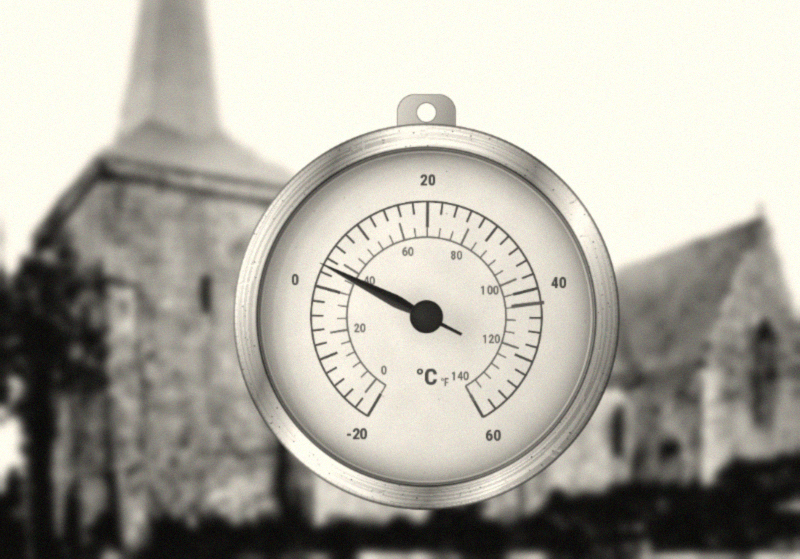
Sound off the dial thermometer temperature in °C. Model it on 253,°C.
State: 3,°C
